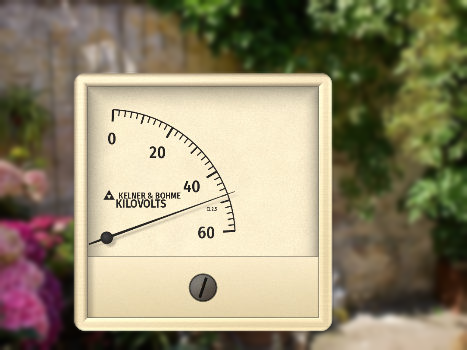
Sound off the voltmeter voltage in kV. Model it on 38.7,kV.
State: 48,kV
